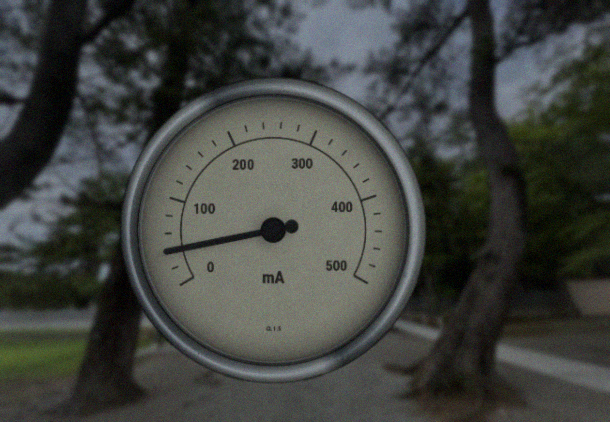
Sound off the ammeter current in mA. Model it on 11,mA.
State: 40,mA
